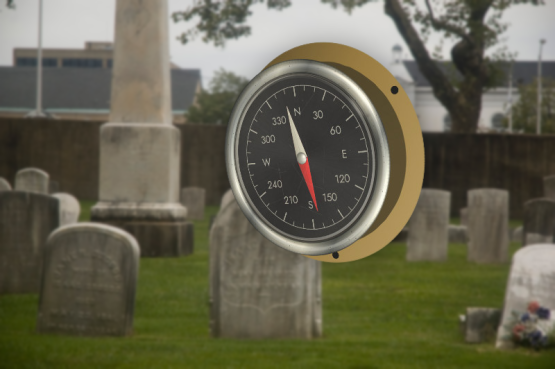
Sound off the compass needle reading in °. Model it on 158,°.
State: 170,°
